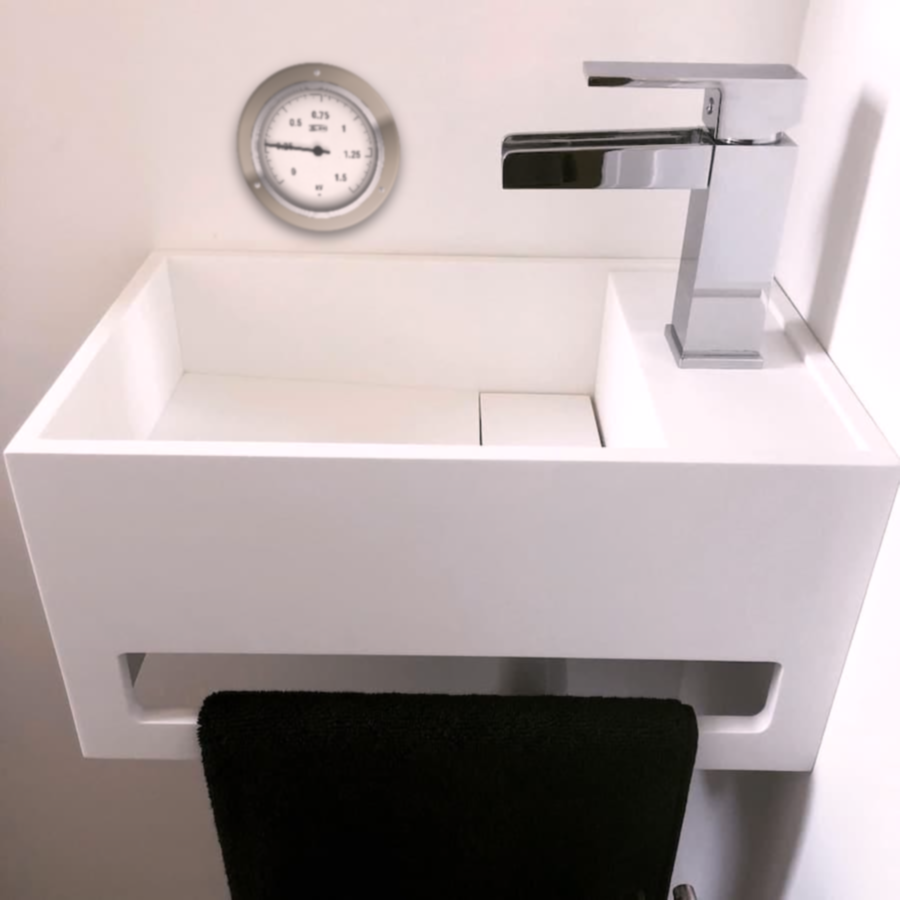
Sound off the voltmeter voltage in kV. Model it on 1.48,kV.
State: 0.25,kV
